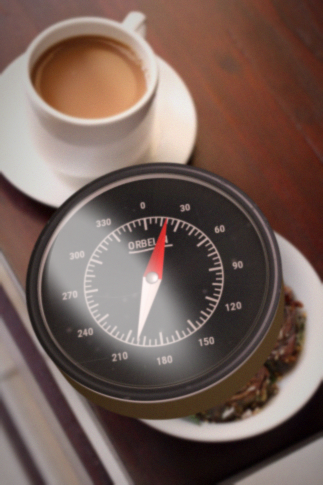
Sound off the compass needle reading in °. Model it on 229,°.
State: 20,°
